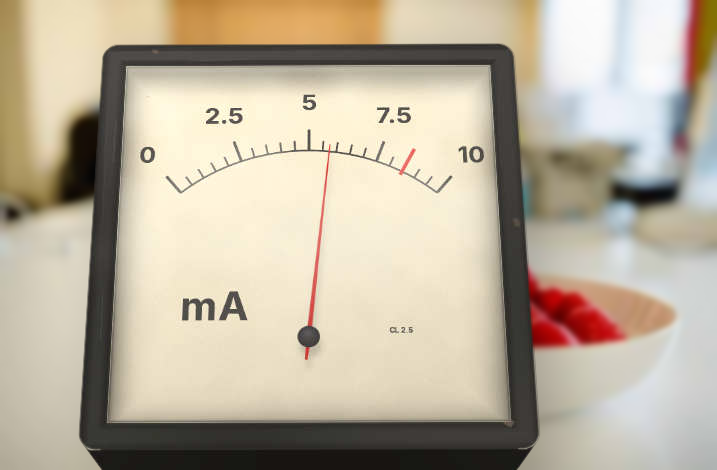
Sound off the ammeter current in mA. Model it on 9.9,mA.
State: 5.75,mA
